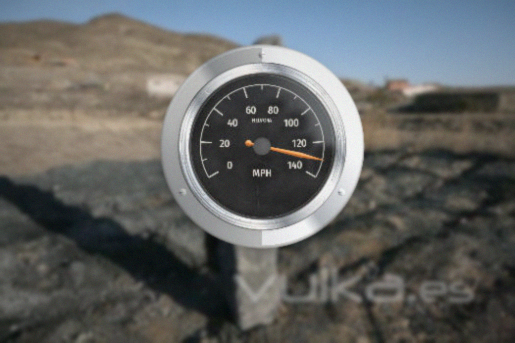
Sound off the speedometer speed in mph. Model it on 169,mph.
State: 130,mph
